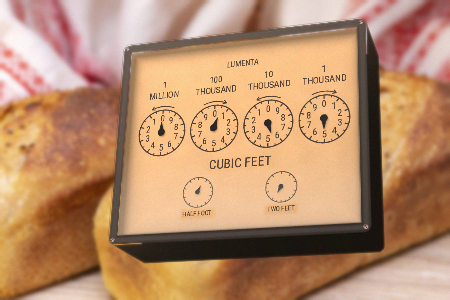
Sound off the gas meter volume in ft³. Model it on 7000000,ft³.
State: 5500,ft³
